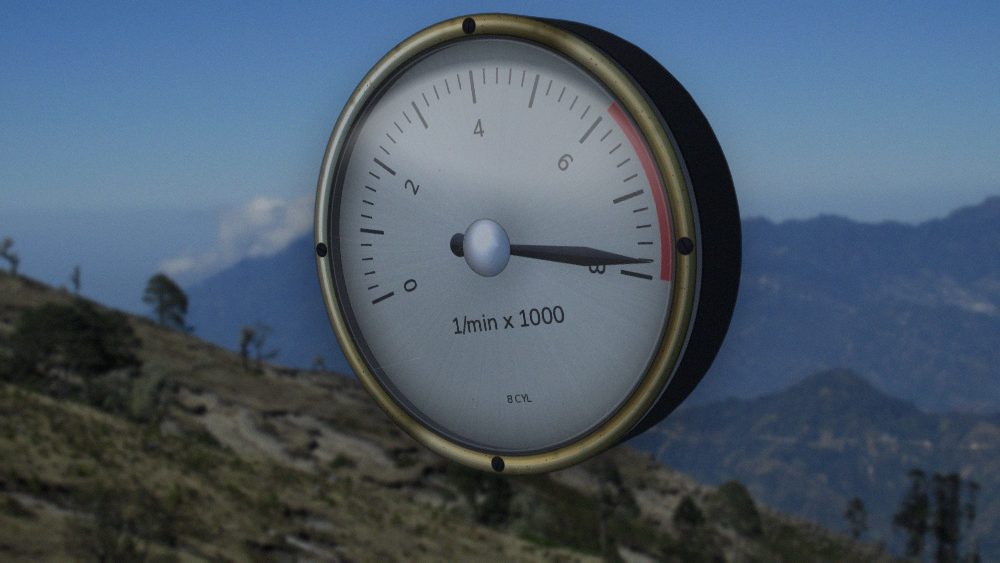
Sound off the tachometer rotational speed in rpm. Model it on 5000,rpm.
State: 7800,rpm
